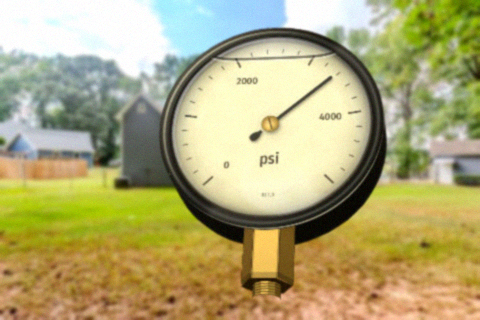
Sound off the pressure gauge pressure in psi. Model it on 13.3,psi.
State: 3400,psi
